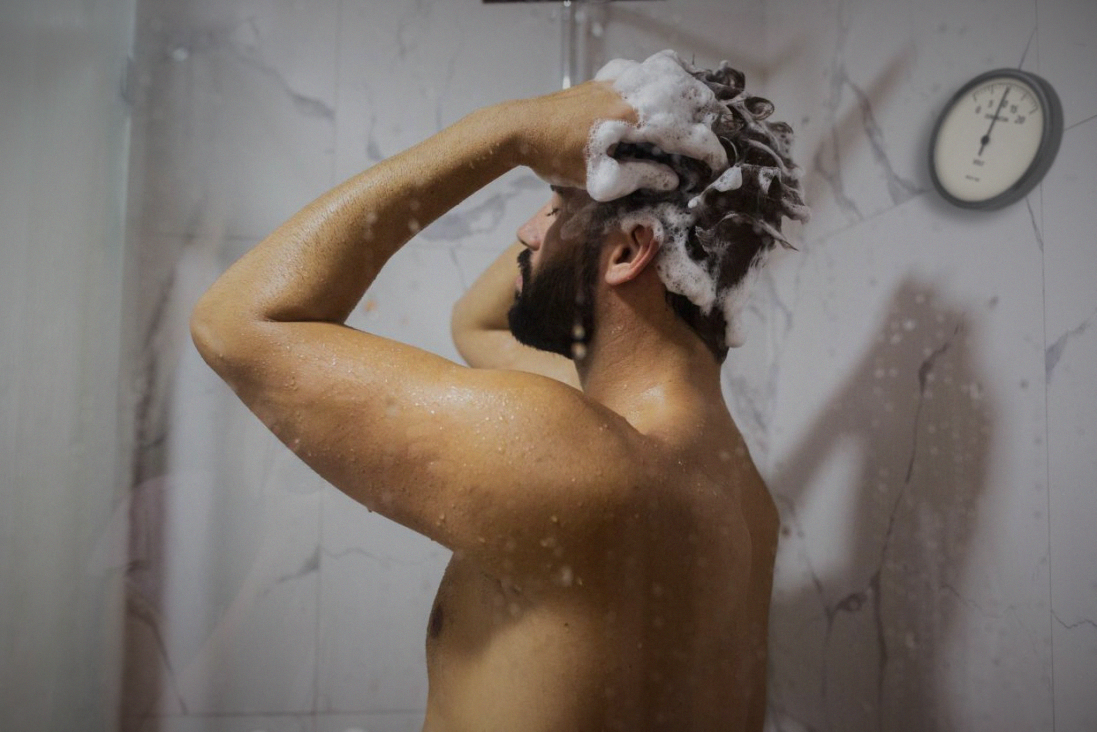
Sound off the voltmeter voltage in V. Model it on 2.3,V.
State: 10,V
